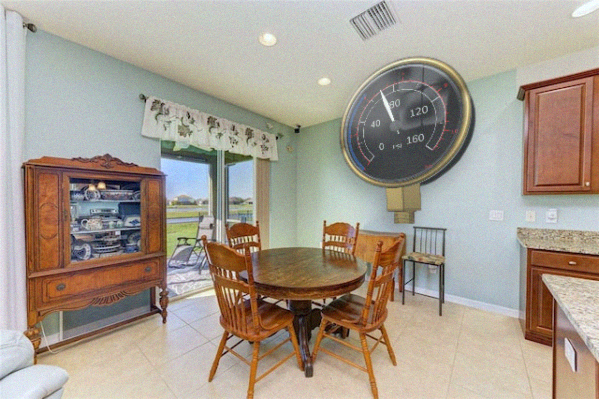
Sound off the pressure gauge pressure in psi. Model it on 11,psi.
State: 70,psi
